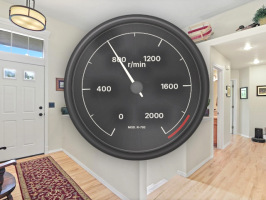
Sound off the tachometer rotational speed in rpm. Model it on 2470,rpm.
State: 800,rpm
